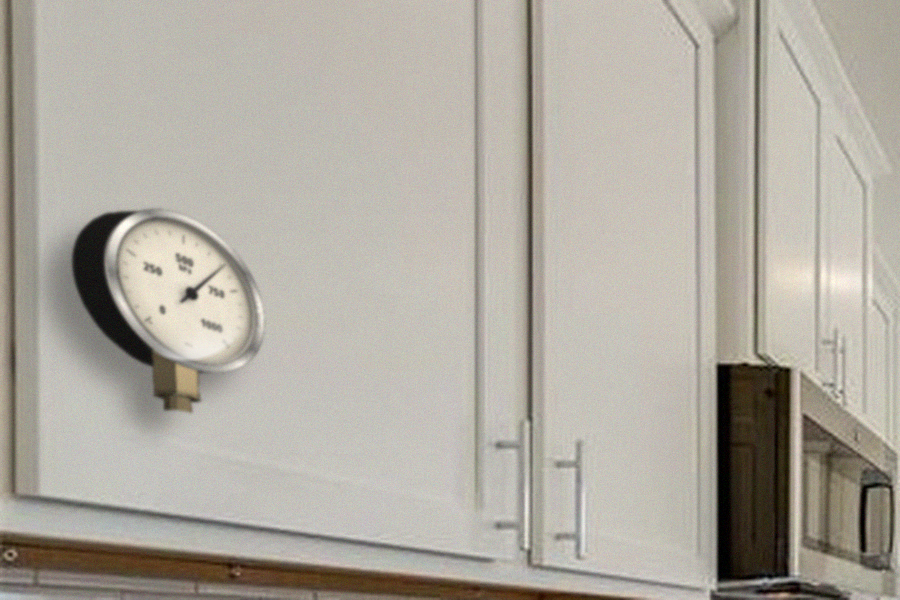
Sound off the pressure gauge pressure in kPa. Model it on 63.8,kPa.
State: 650,kPa
